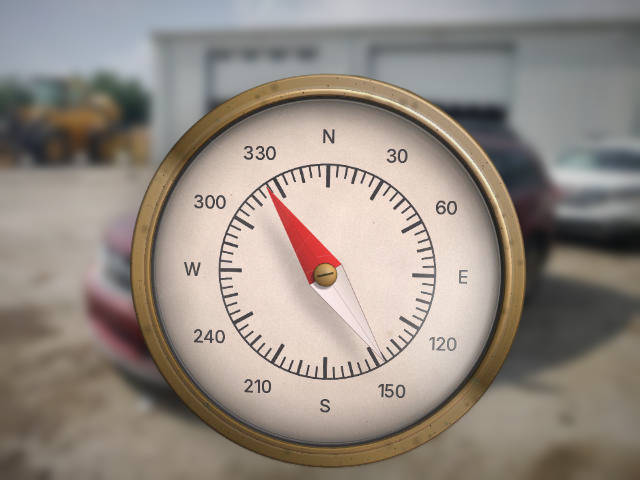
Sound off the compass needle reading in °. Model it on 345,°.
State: 325,°
